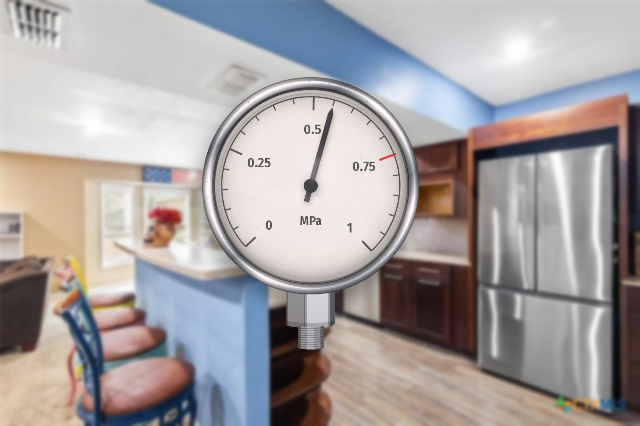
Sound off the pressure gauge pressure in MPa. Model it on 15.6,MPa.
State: 0.55,MPa
